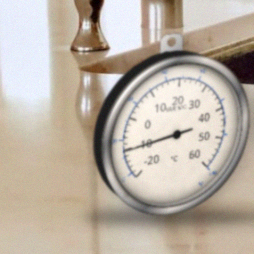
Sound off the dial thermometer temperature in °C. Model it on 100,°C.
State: -10,°C
